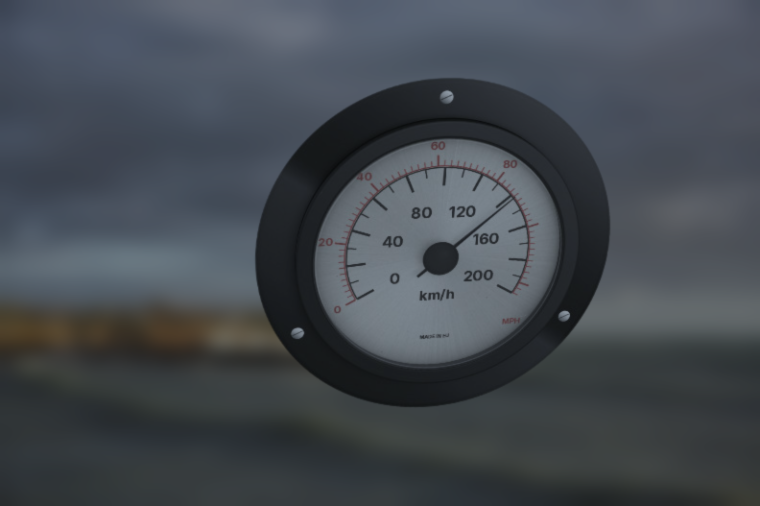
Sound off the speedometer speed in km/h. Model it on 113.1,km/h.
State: 140,km/h
